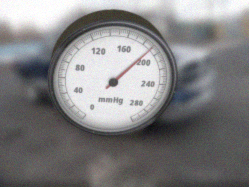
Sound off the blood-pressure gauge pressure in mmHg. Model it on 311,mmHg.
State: 190,mmHg
